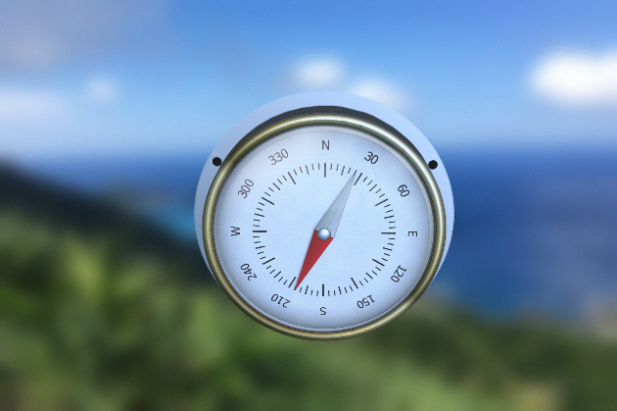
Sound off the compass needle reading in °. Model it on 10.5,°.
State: 205,°
